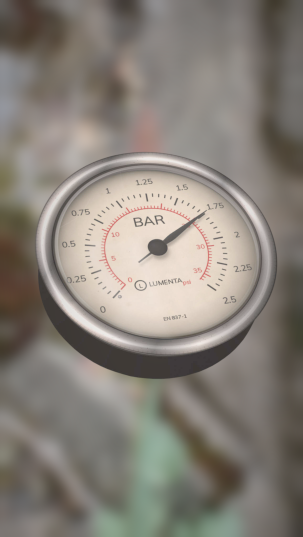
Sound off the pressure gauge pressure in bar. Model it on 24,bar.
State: 1.75,bar
